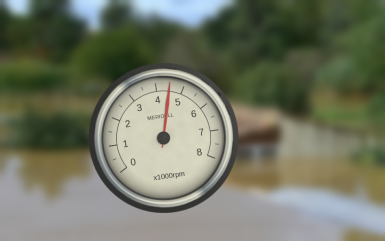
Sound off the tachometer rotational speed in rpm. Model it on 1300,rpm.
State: 4500,rpm
